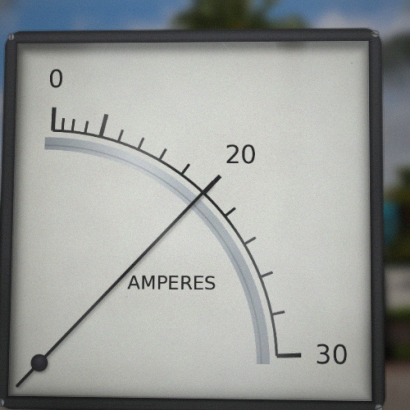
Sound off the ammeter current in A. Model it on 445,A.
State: 20,A
